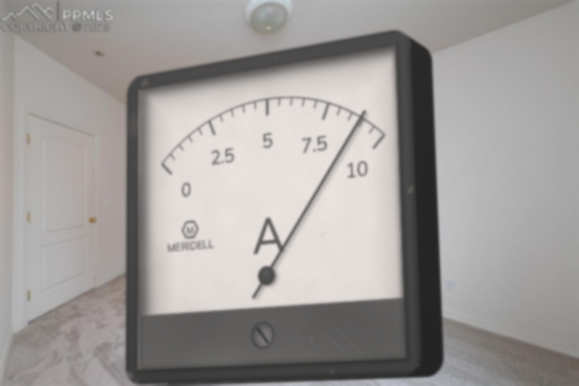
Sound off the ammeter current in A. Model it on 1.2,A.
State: 9,A
